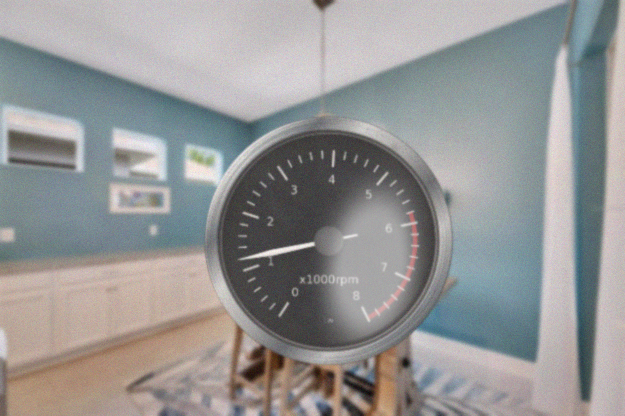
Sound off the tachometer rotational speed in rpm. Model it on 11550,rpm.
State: 1200,rpm
